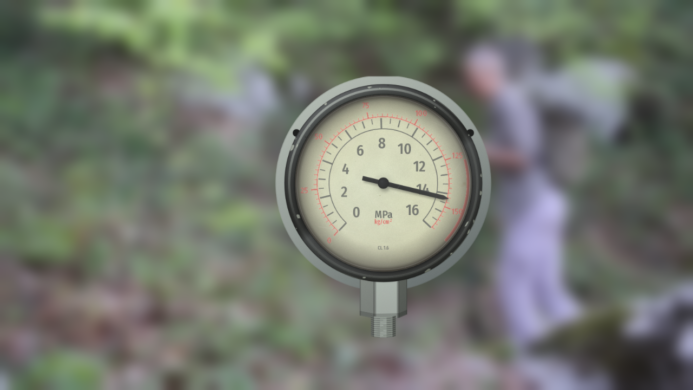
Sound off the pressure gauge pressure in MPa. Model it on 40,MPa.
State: 14.25,MPa
